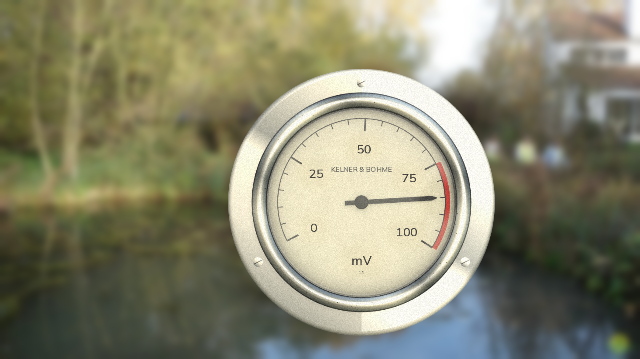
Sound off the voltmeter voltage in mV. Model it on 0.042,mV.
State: 85,mV
